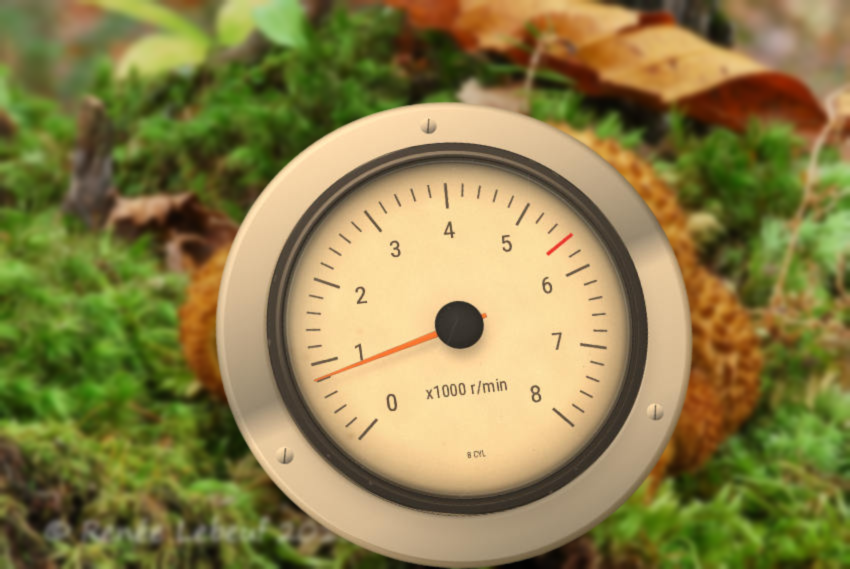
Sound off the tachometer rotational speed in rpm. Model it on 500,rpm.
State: 800,rpm
